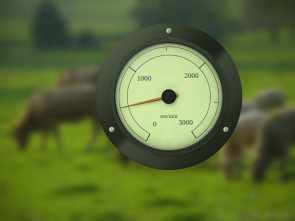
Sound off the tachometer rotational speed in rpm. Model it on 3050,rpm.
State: 500,rpm
